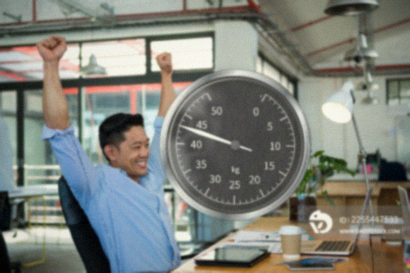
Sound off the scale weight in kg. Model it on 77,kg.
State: 43,kg
